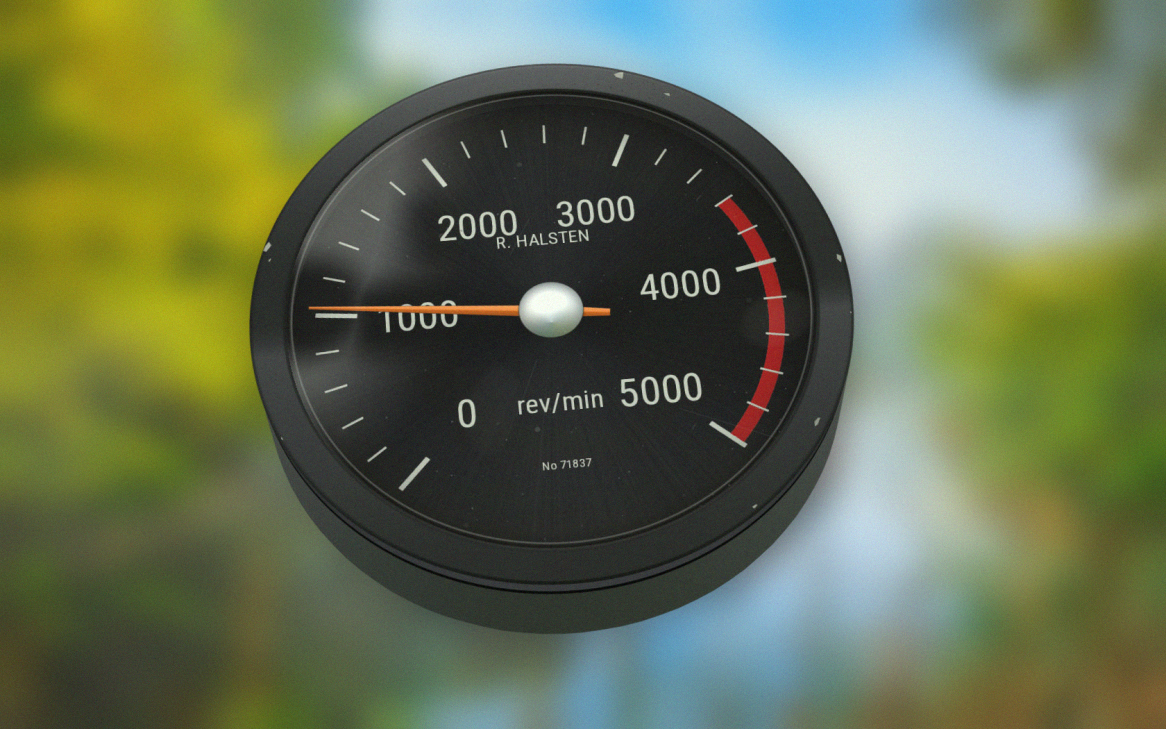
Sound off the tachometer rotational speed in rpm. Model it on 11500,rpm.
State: 1000,rpm
